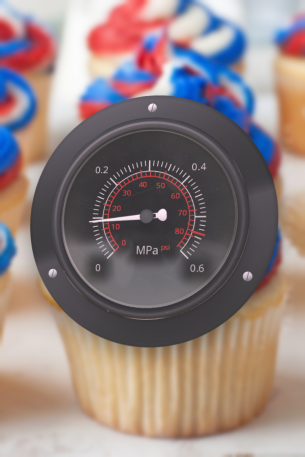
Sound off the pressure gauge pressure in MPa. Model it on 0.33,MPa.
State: 0.09,MPa
